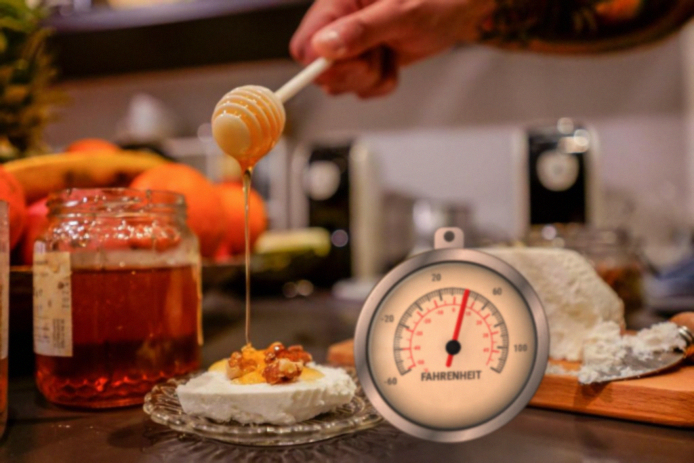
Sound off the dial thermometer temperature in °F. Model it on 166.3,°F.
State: 40,°F
